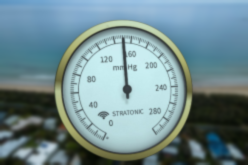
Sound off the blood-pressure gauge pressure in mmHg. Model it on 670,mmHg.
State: 150,mmHg
